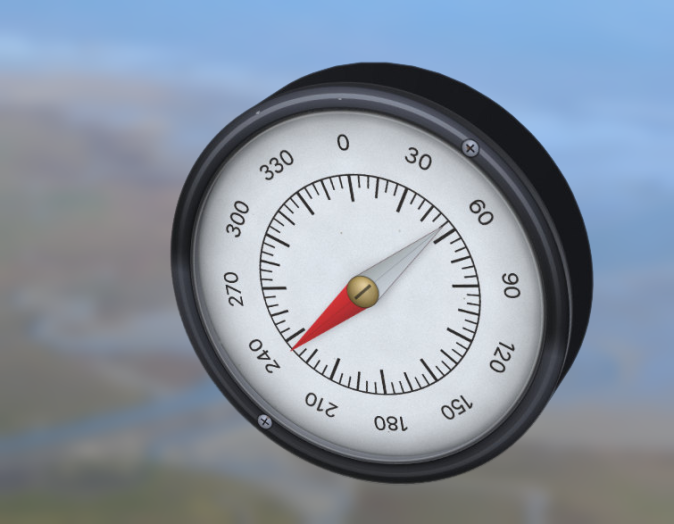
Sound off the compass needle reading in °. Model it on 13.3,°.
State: 235,°
